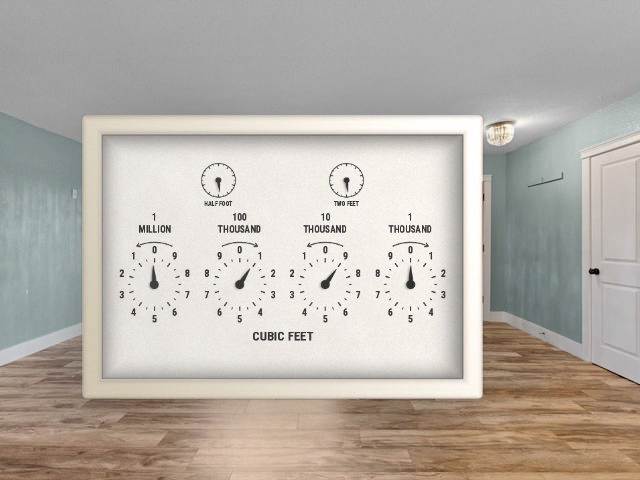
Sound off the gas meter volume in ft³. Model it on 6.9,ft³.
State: 9000,ft³
